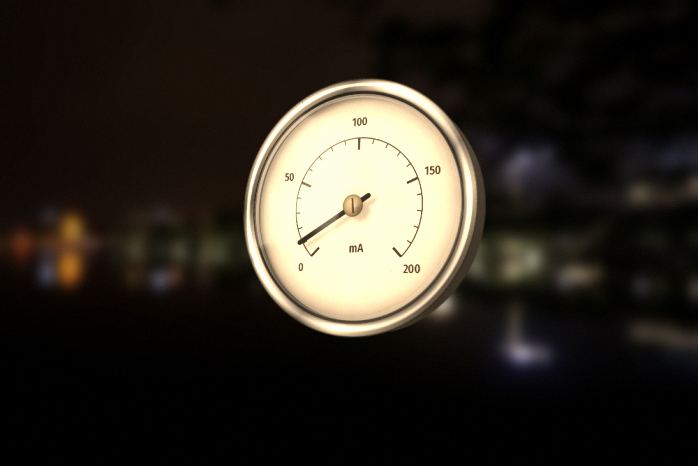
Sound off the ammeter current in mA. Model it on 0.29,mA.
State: 10,mA
